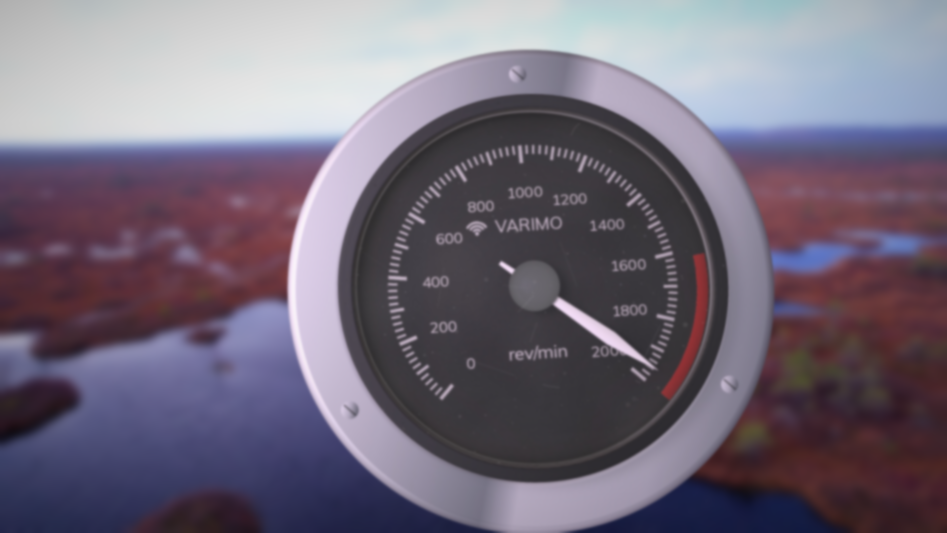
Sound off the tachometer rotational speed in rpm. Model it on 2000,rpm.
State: 1960,rpm
